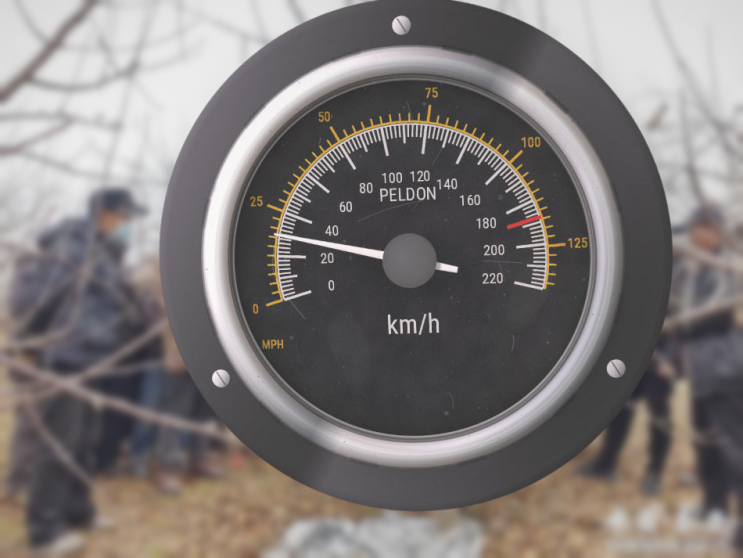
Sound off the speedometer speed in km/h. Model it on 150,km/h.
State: 30,km/h
